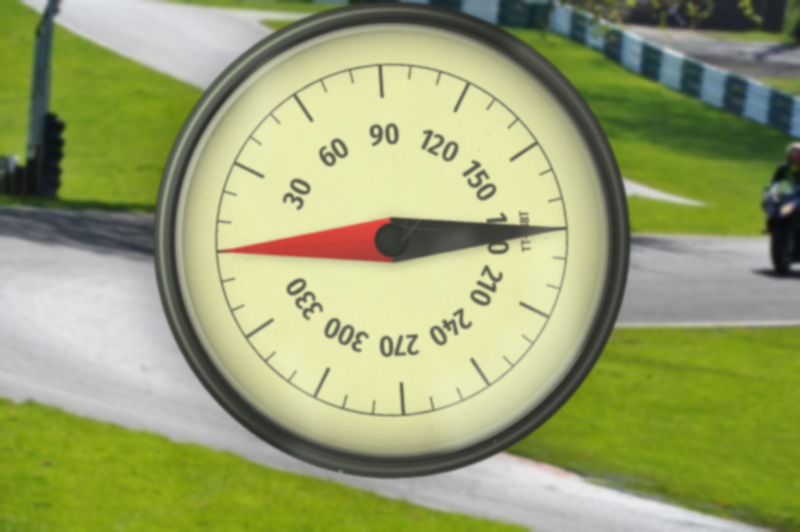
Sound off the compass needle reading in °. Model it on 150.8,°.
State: 0,°
